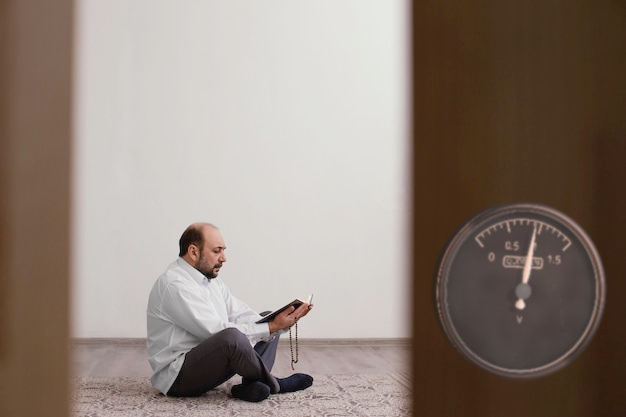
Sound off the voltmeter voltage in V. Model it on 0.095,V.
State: 0.9,V
